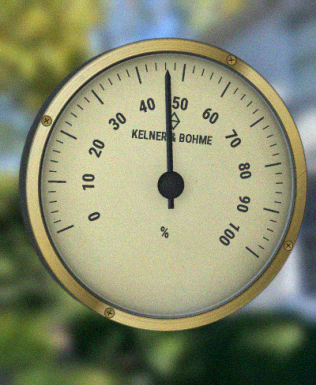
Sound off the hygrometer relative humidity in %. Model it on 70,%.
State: 46,%
